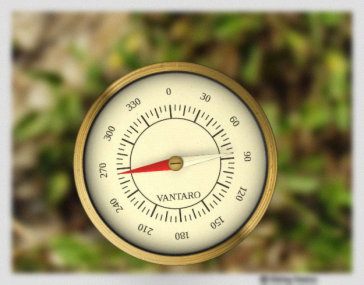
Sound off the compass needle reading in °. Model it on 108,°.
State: 265,°
